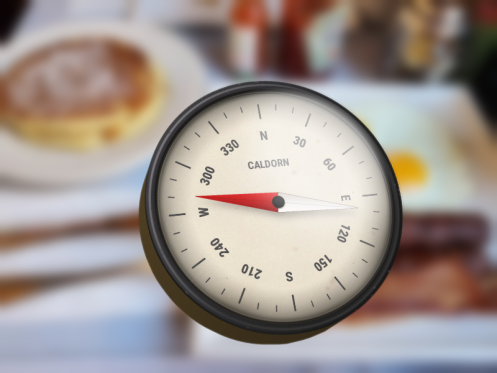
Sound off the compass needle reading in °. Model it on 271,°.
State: 280,°
